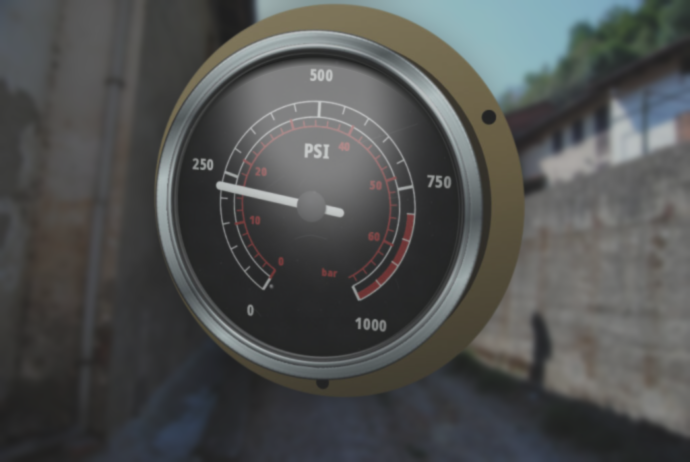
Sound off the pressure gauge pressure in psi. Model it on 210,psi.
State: 225,psi
